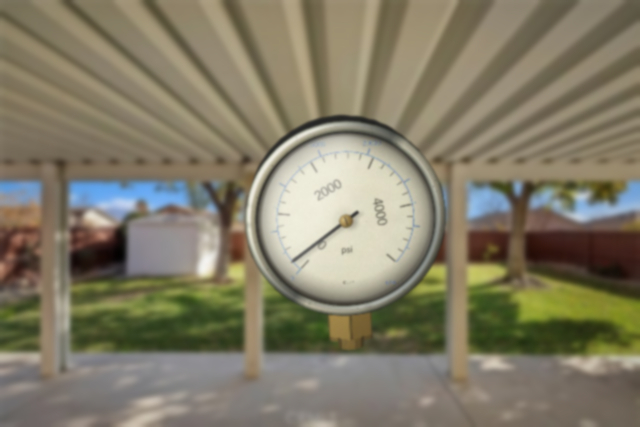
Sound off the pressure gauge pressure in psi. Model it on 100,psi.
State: 200,psi
